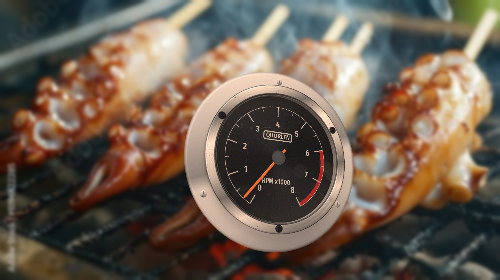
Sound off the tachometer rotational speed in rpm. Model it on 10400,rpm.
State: 250,rpm
